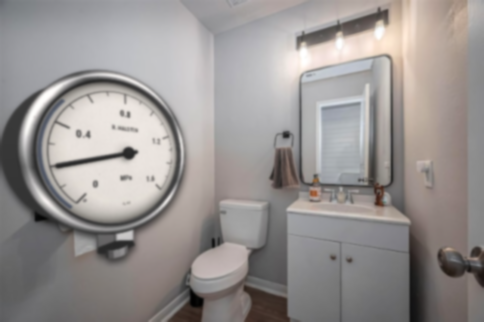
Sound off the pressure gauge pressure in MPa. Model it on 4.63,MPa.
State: 0.2,MPa
